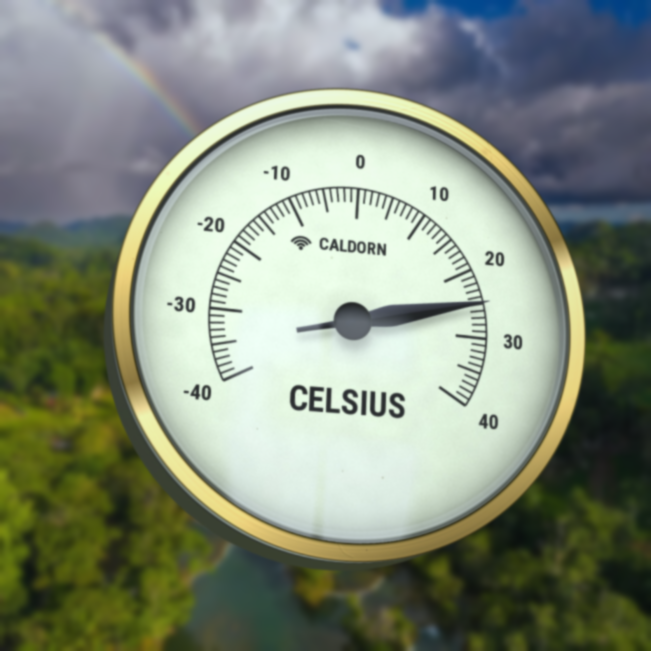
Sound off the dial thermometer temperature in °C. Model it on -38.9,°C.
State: 25,°C
